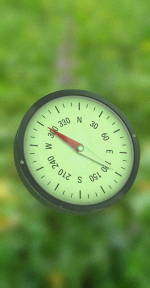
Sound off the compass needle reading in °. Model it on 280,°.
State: 300,°
